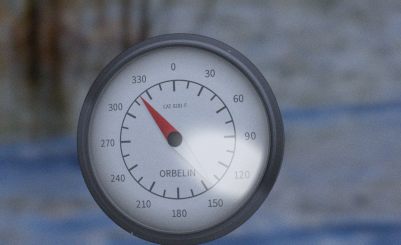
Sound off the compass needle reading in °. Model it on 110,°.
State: 322.5,°
